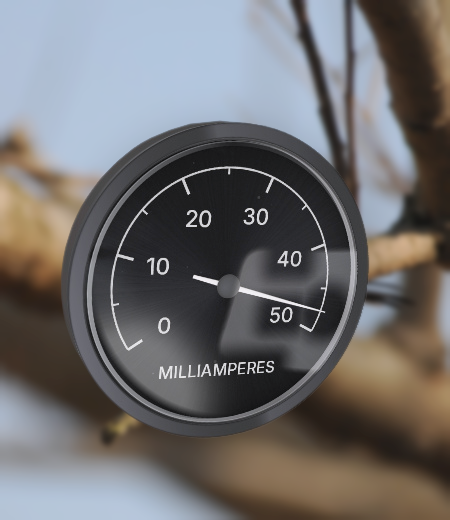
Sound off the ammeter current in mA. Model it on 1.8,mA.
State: 47.5,mA
